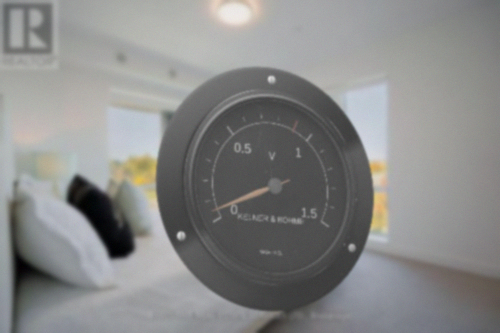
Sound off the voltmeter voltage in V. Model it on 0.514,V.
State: 0.05,V
